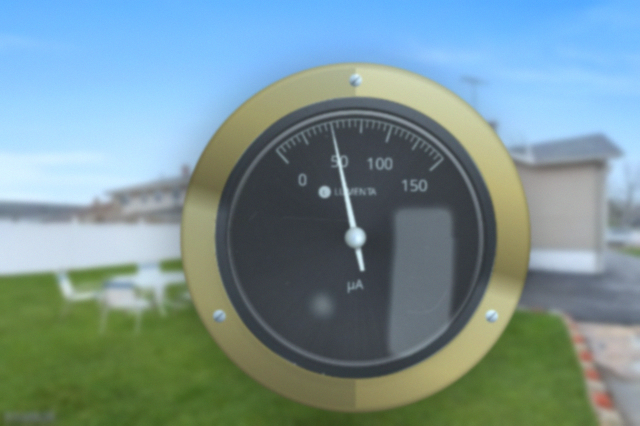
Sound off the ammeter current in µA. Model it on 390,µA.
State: 50,µA
